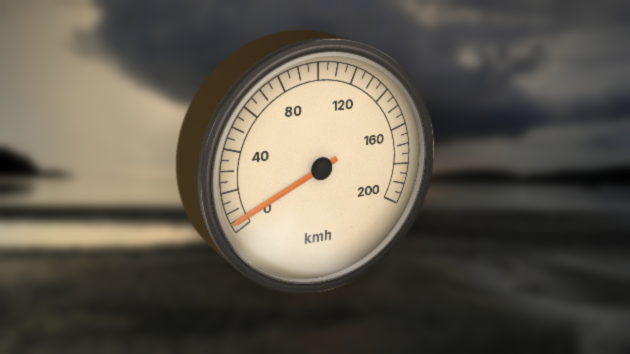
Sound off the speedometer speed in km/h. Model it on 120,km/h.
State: 5,km/h
